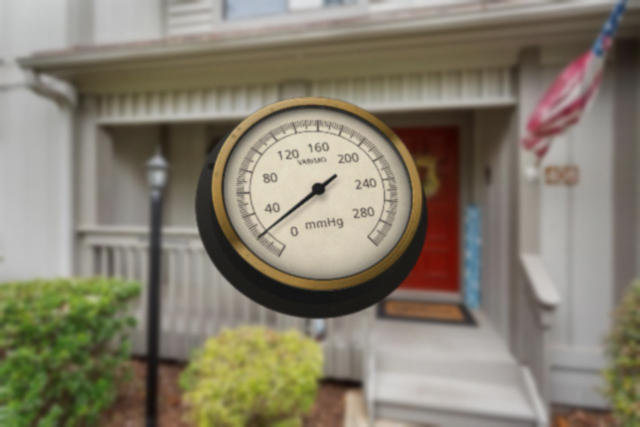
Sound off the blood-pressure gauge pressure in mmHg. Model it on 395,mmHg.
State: 20,mmHg
